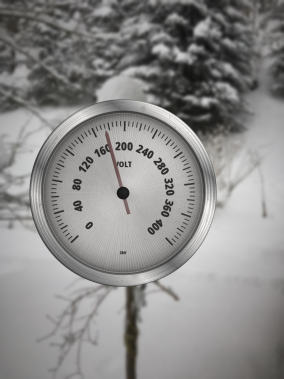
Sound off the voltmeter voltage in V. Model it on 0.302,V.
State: 175,V
